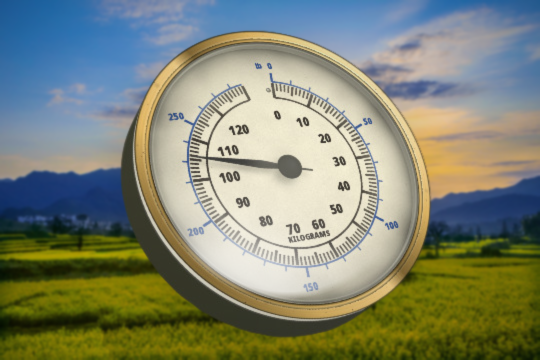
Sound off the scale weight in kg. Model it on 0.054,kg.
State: 105,kg
